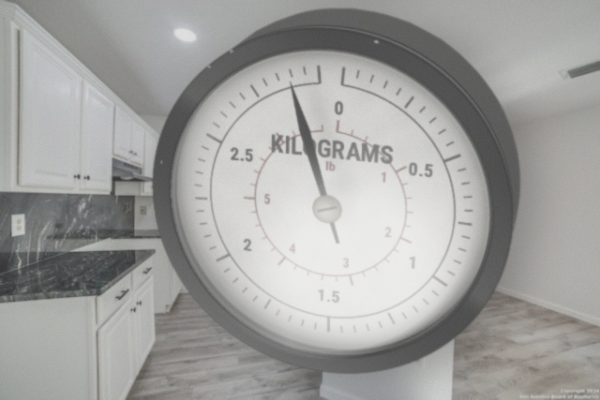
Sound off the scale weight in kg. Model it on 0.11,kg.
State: 2.9,kg
